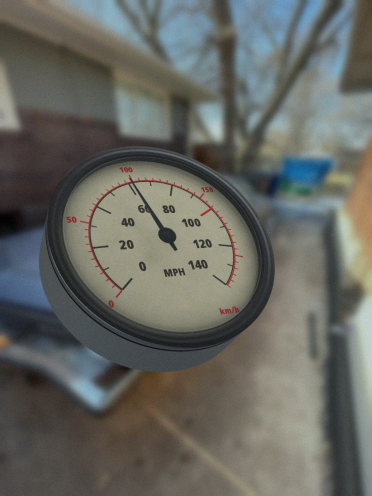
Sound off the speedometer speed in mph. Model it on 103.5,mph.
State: 60,mph
